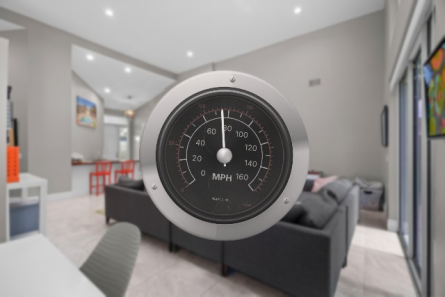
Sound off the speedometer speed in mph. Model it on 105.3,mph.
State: 75,mph
